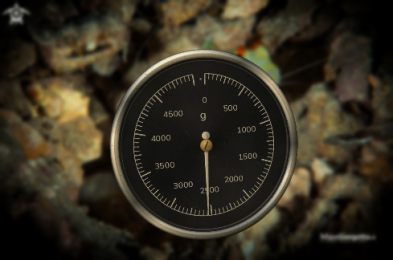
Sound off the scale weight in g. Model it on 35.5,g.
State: 2550,g
